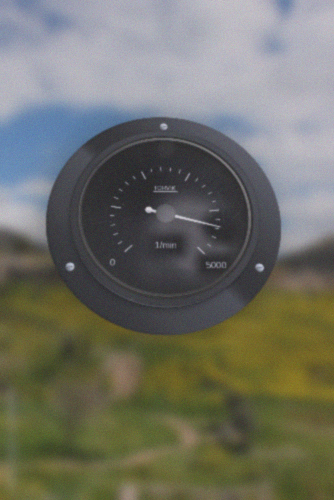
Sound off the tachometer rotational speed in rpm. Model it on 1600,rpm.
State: 4400,rpm
